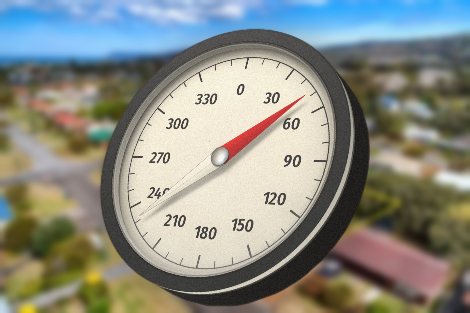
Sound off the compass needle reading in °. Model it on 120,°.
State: 50,°
